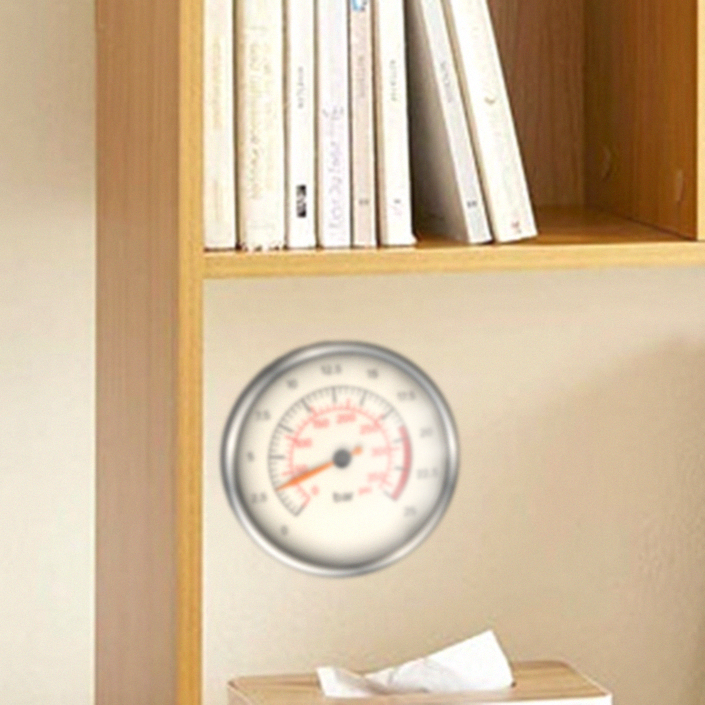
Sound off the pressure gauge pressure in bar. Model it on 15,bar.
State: 2.5,bar
